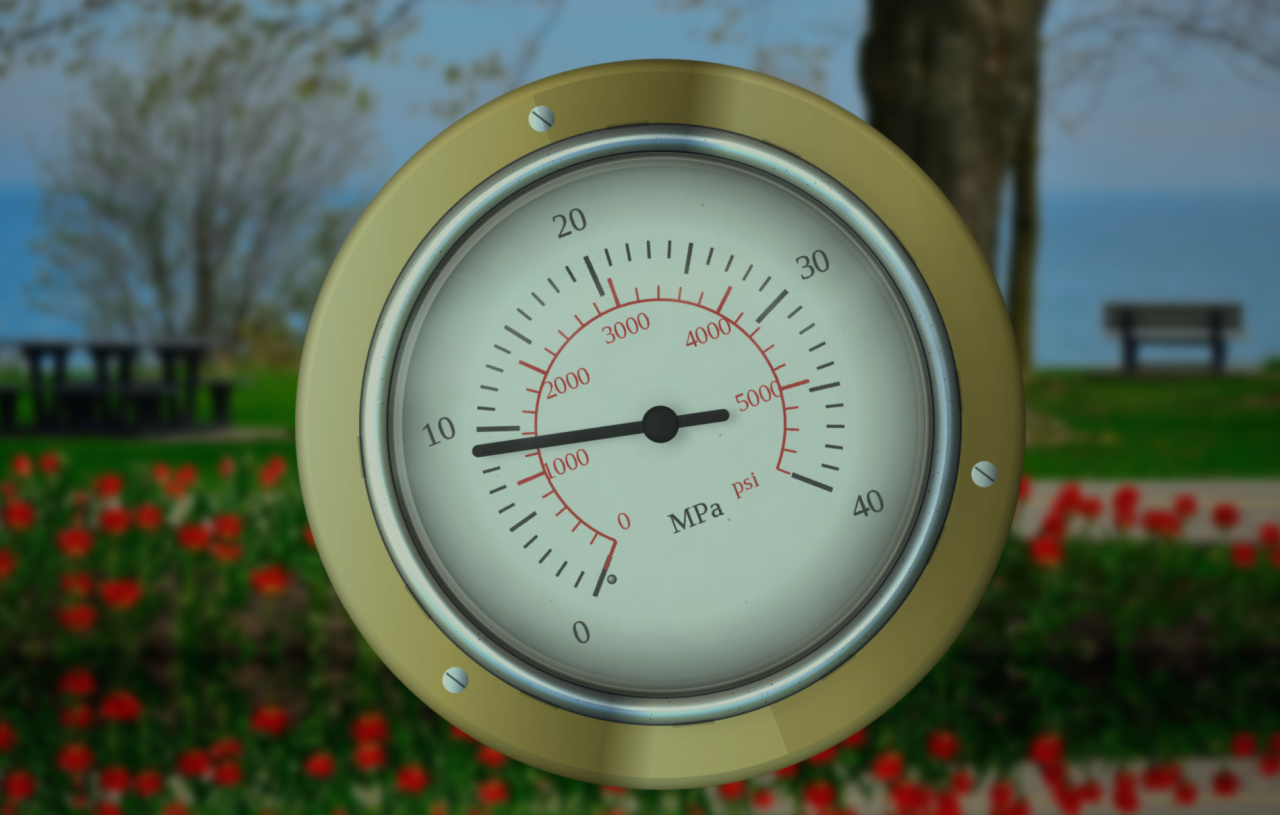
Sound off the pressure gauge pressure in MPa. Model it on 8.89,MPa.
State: 9,MPa
